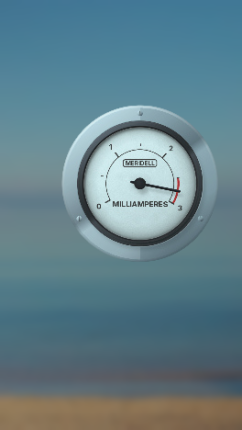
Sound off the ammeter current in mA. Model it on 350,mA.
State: 2.75,mA
